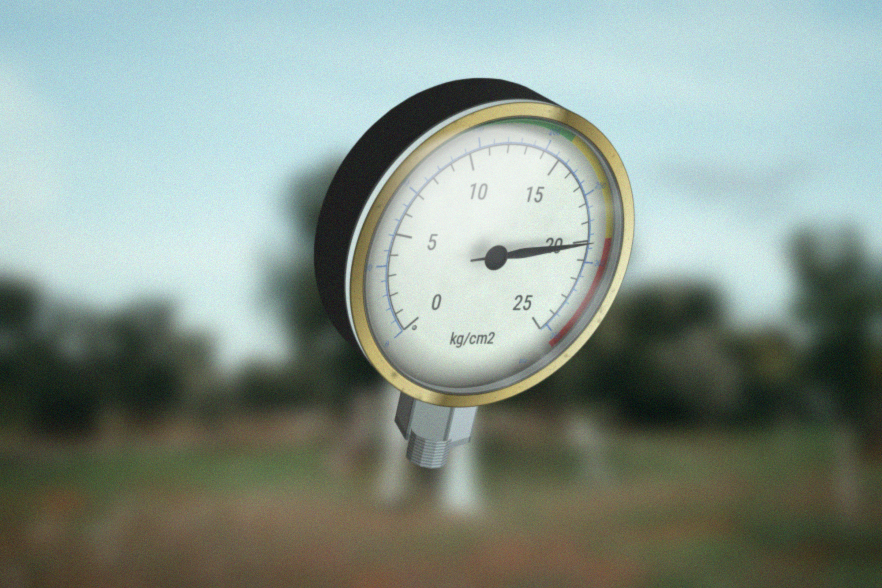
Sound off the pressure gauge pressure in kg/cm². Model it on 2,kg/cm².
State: 20,kg/cm²
